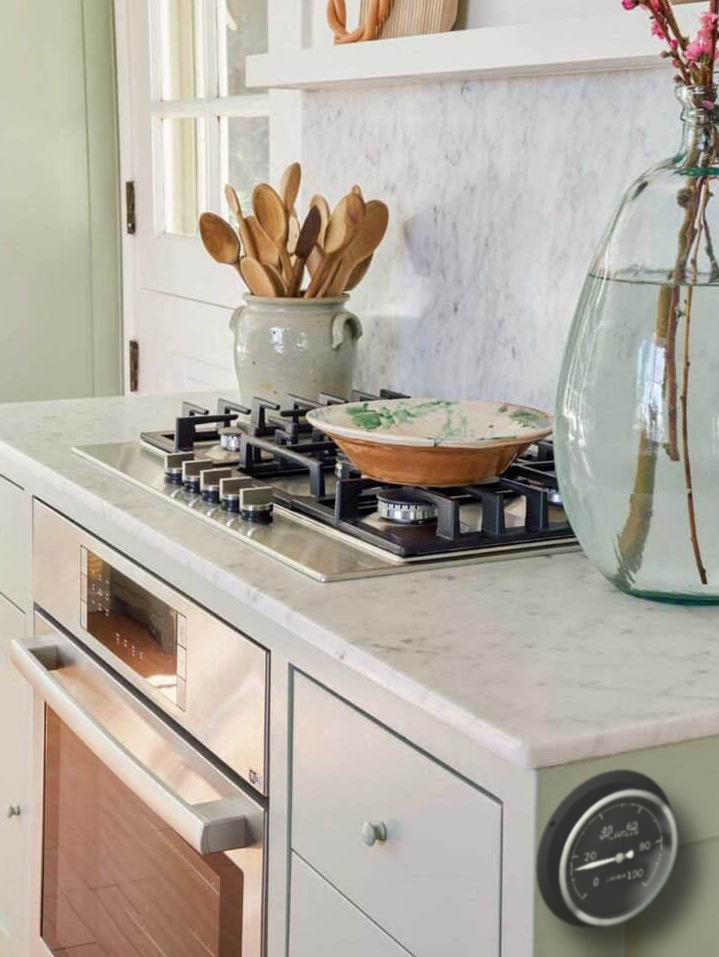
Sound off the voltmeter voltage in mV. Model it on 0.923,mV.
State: 15,mV
